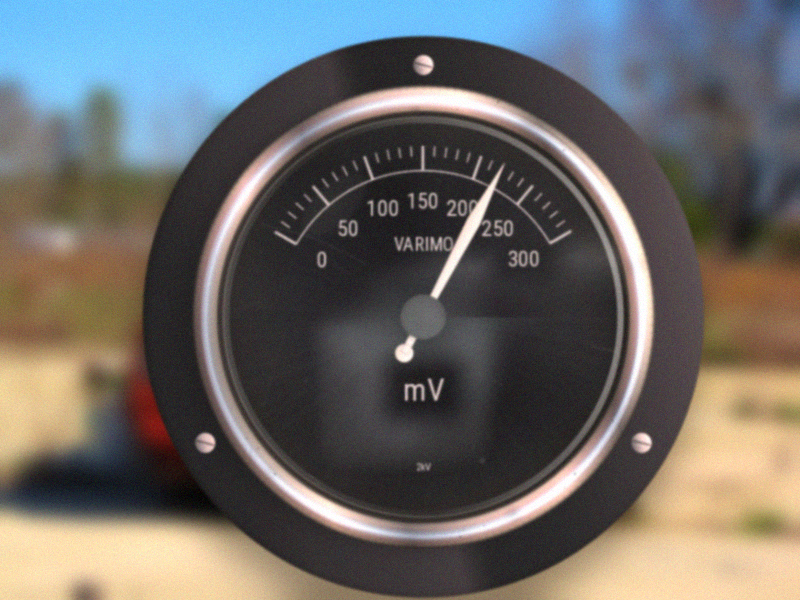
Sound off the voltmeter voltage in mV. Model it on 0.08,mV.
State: 220,mV
